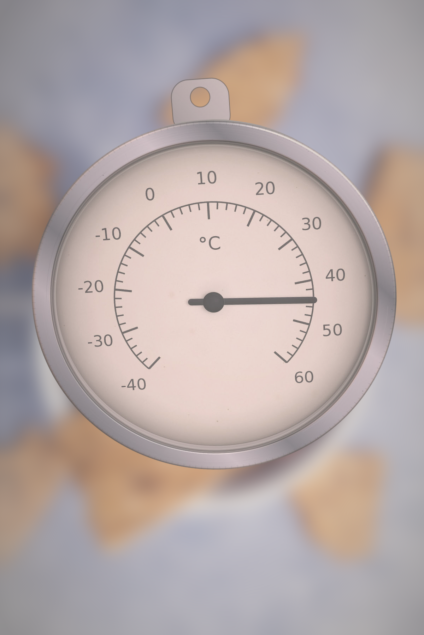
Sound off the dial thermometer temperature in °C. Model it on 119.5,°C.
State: 44,°C
